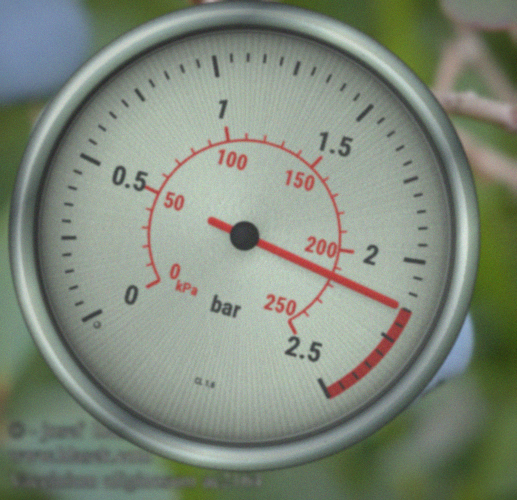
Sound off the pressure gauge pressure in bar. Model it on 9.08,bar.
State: 2.15,bar
